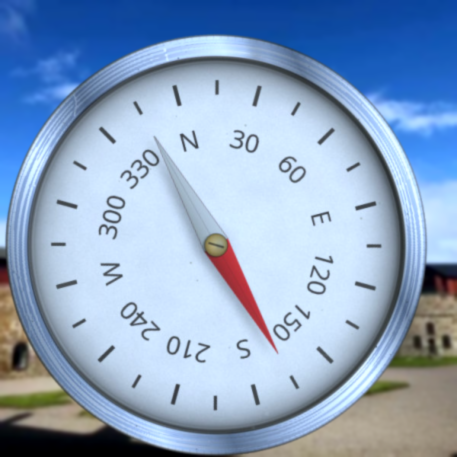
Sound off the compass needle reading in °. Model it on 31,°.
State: 165,°
